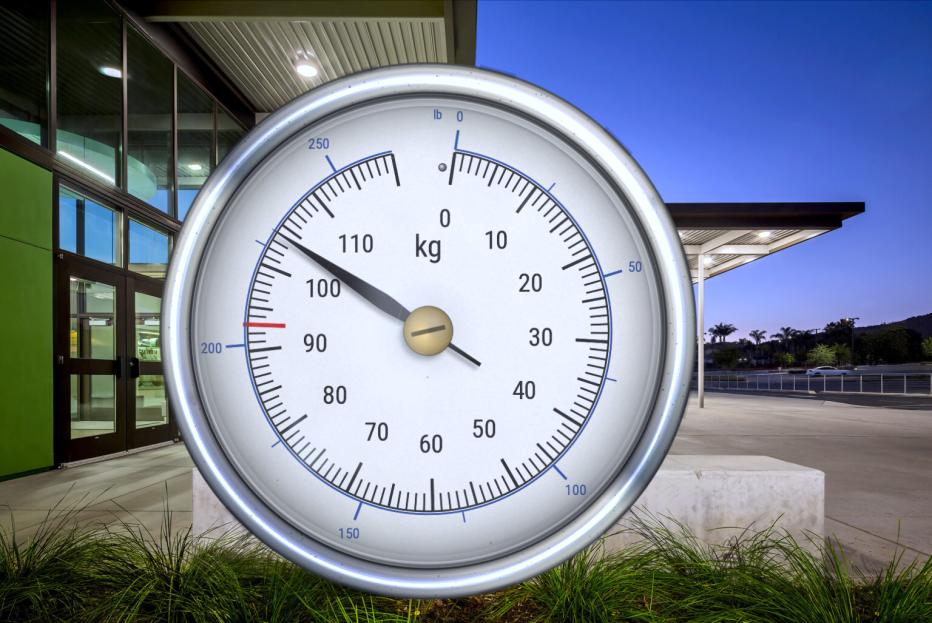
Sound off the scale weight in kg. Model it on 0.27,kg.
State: 104,kg
